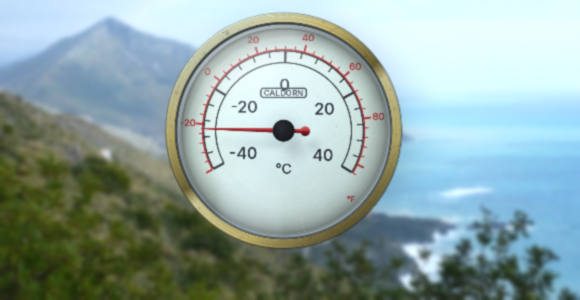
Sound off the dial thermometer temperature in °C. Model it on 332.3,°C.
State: -30,°C
